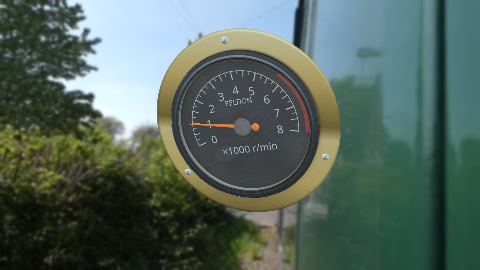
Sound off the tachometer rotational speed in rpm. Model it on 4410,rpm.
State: 1000,rpm
